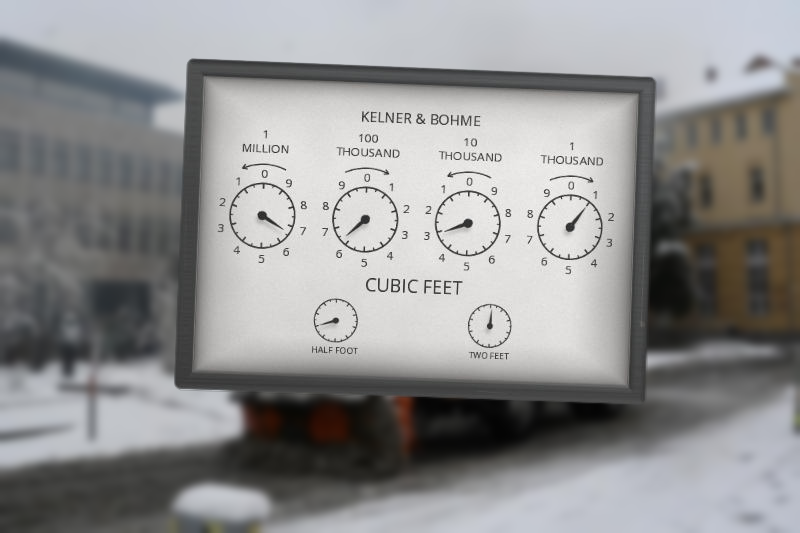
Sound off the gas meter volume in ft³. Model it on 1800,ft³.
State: 663100,ft³
